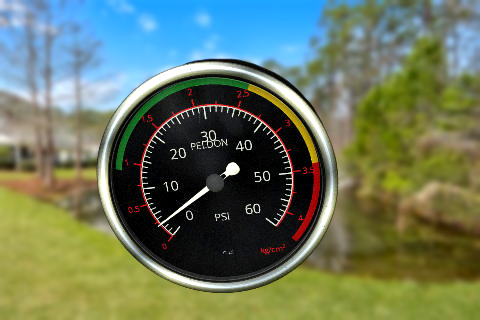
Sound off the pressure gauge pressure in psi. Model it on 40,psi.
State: 3,psi
